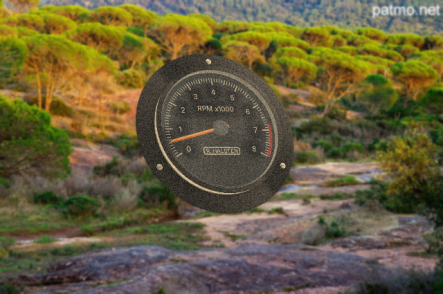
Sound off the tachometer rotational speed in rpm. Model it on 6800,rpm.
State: 500,rpm
